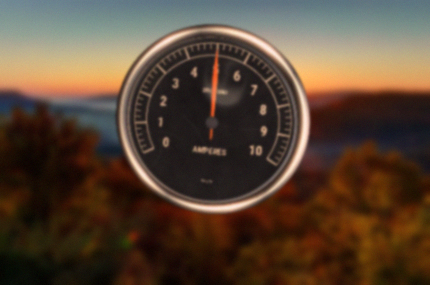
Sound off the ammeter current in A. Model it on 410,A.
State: 5,A
